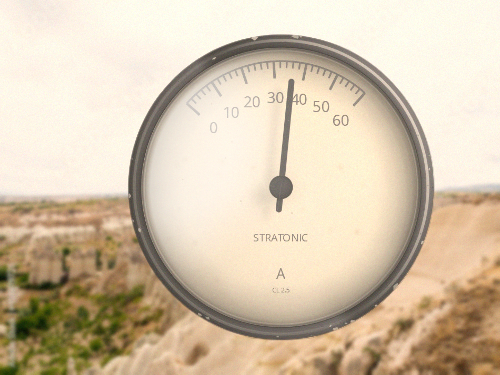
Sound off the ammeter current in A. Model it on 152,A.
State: 36,A
